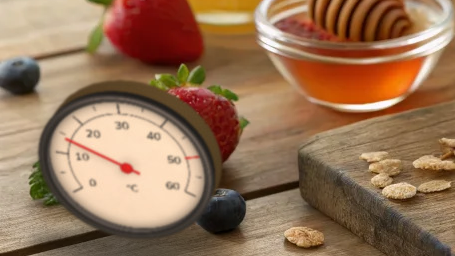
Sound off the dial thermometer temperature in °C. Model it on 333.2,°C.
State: 15,°C
